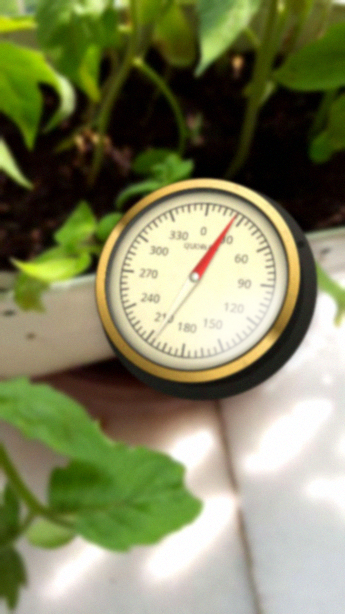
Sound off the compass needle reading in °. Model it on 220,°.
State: 25,°
